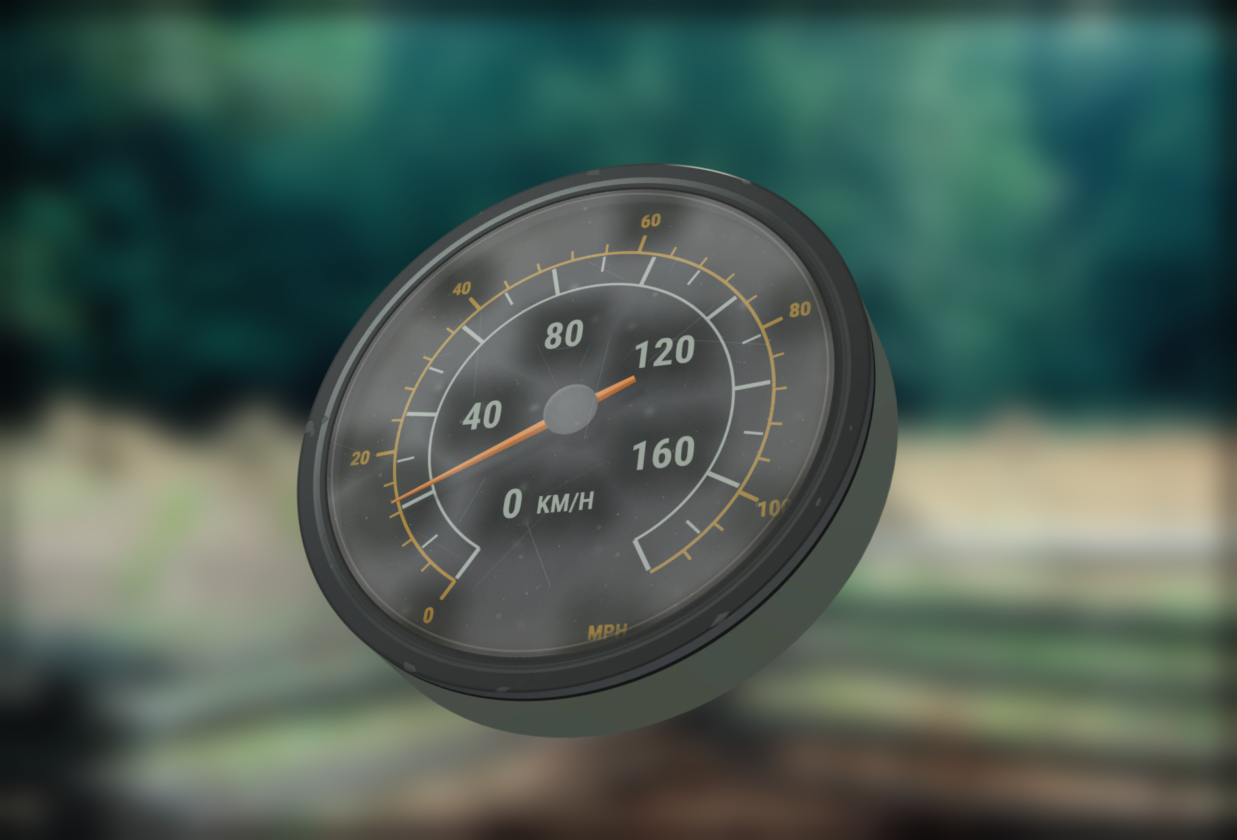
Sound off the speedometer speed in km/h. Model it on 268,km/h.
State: 20,km/h
